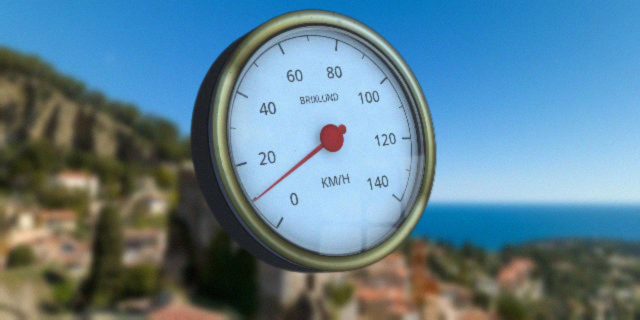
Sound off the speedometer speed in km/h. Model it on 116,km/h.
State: 10,km/h
